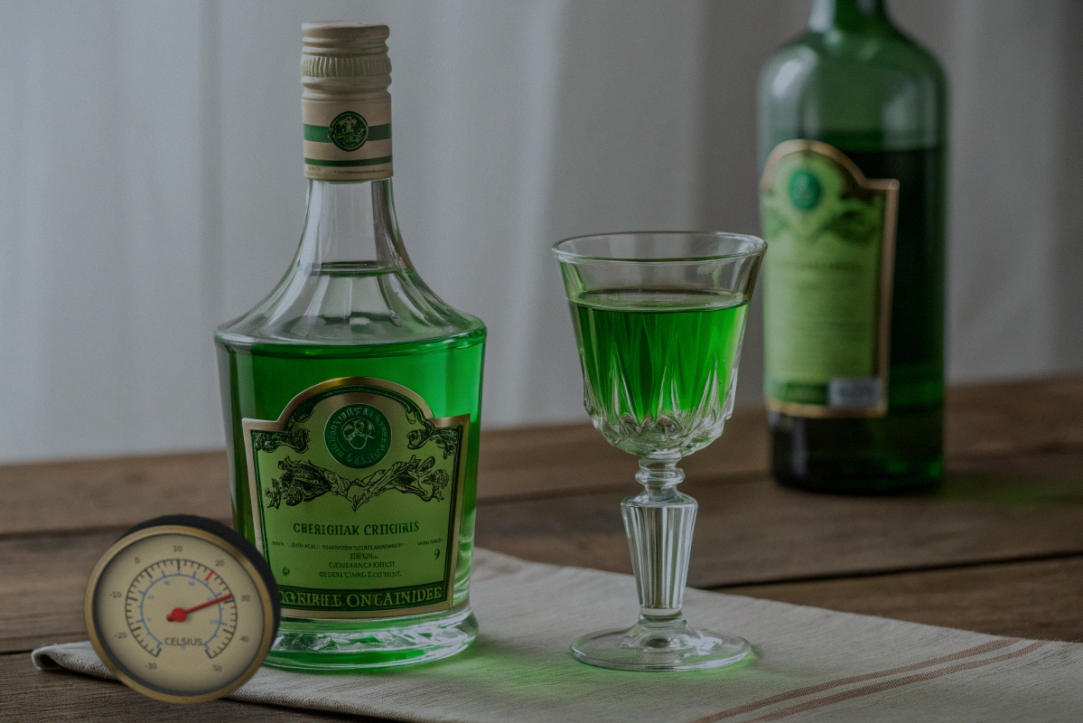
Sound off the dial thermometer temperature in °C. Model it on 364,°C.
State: 28,°C
